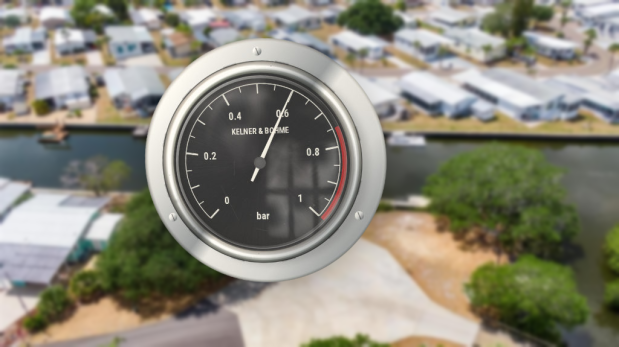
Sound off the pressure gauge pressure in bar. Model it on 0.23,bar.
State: 0.6,bar
